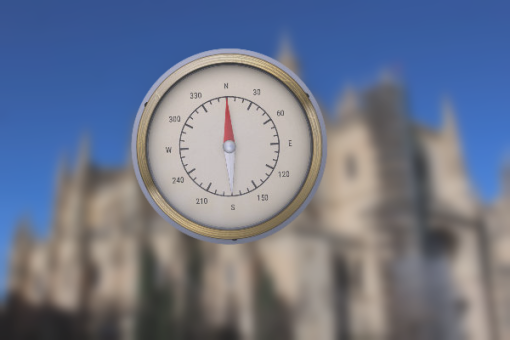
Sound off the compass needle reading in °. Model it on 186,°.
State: 0,°
